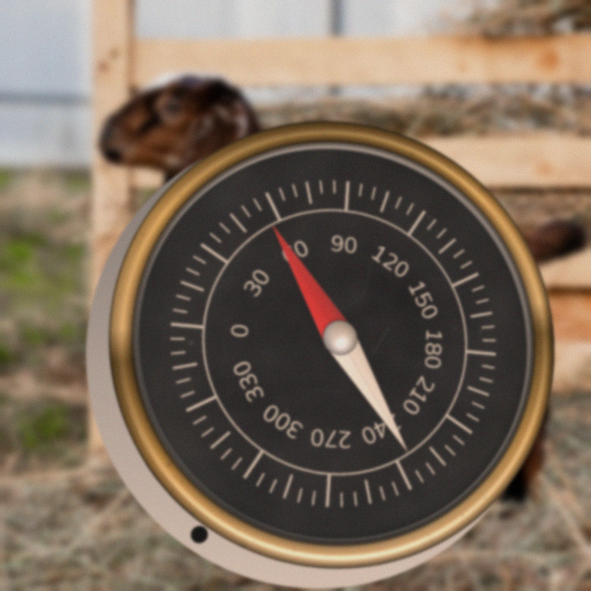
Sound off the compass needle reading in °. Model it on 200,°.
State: 55,°
